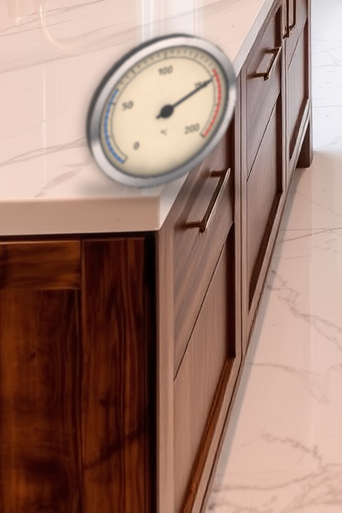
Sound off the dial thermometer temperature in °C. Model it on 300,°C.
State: 150,°C
